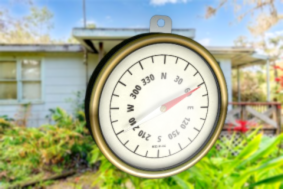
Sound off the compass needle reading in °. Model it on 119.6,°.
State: 60,°
